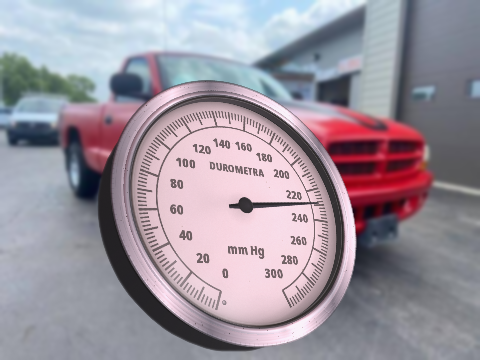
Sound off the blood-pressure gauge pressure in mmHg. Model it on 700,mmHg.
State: 230,mmHg
